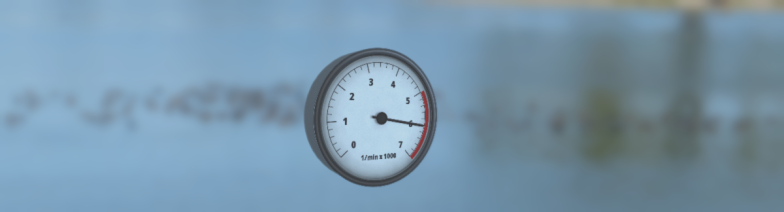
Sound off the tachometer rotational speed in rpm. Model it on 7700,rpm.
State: 6000,rpm
